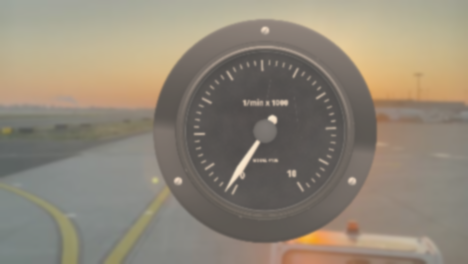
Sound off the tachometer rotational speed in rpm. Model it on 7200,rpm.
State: 200,rpm
